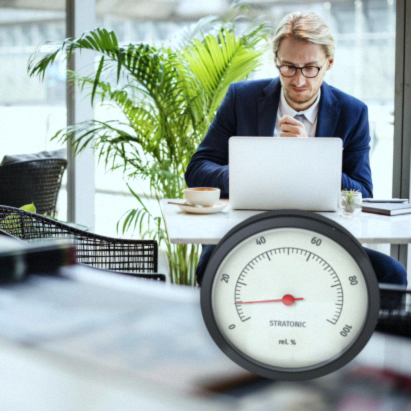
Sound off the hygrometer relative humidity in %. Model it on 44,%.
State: 10,%
